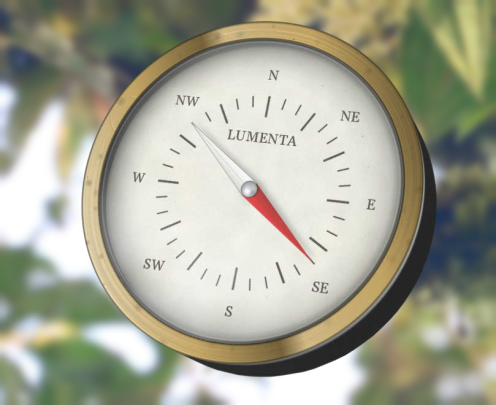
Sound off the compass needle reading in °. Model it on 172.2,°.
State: 130,°
